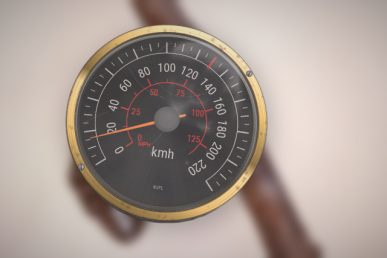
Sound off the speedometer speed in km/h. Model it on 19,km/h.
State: 15,km/h
